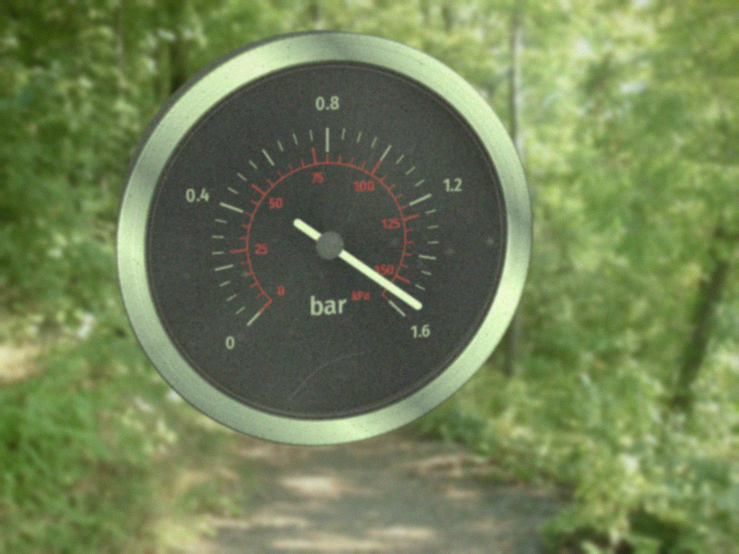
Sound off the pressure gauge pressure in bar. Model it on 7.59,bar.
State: 1.55,bar
